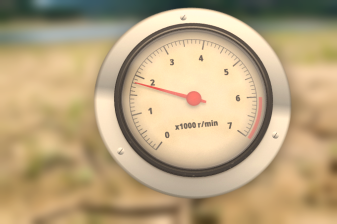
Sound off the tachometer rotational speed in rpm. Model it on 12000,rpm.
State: 1800,rpm
